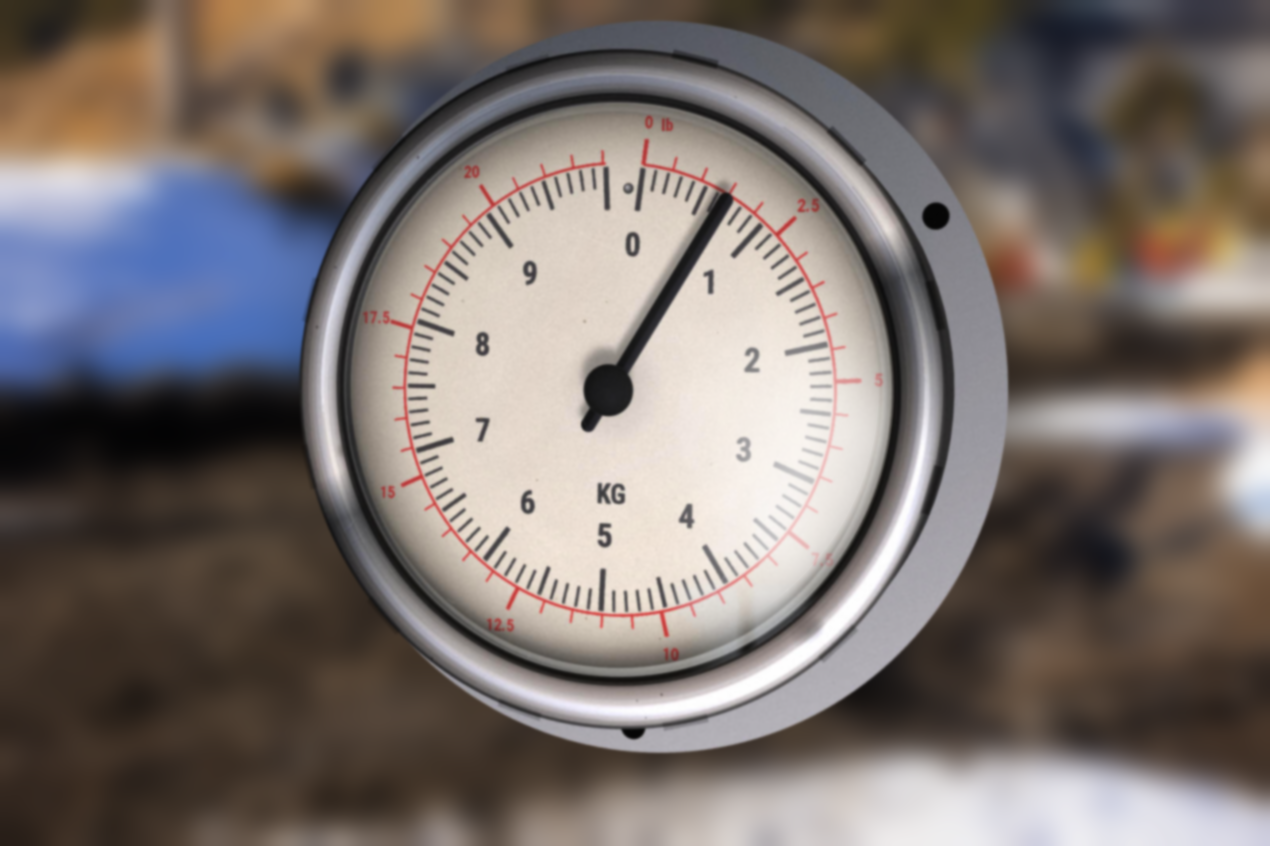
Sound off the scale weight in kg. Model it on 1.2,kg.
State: 0.7,kg
